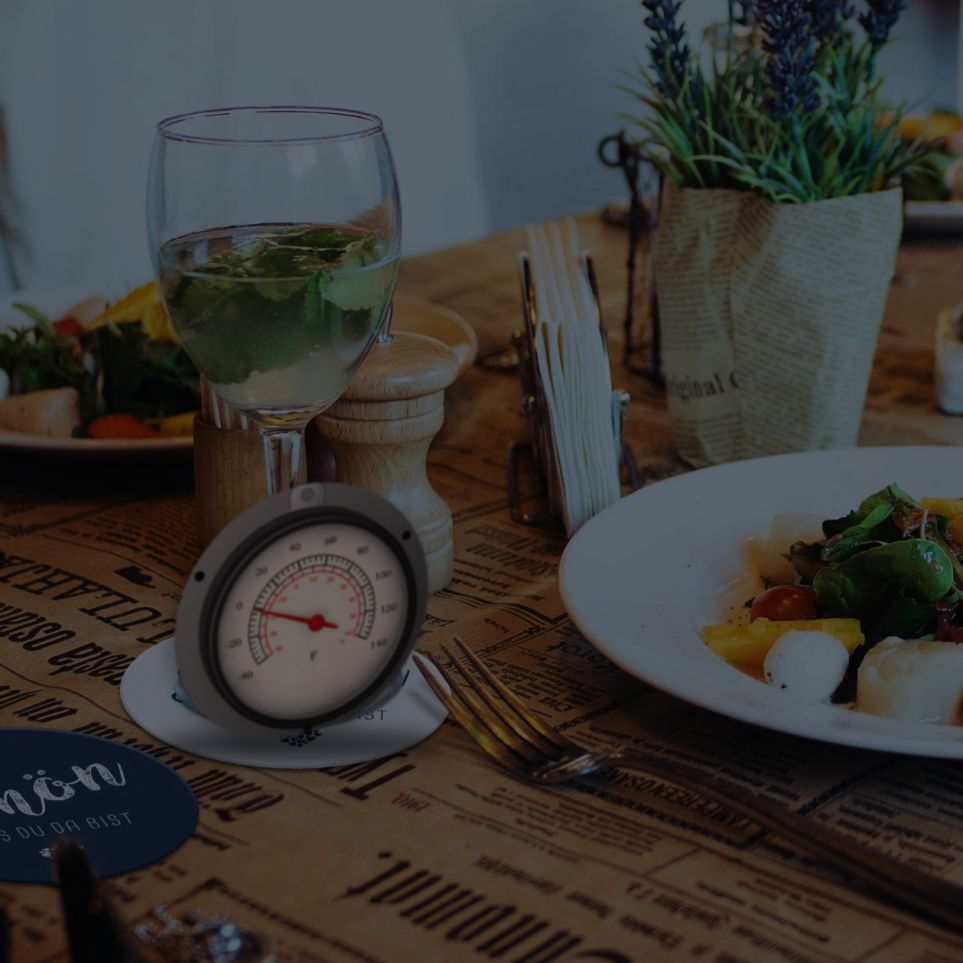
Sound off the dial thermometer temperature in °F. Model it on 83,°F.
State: 0,°F
